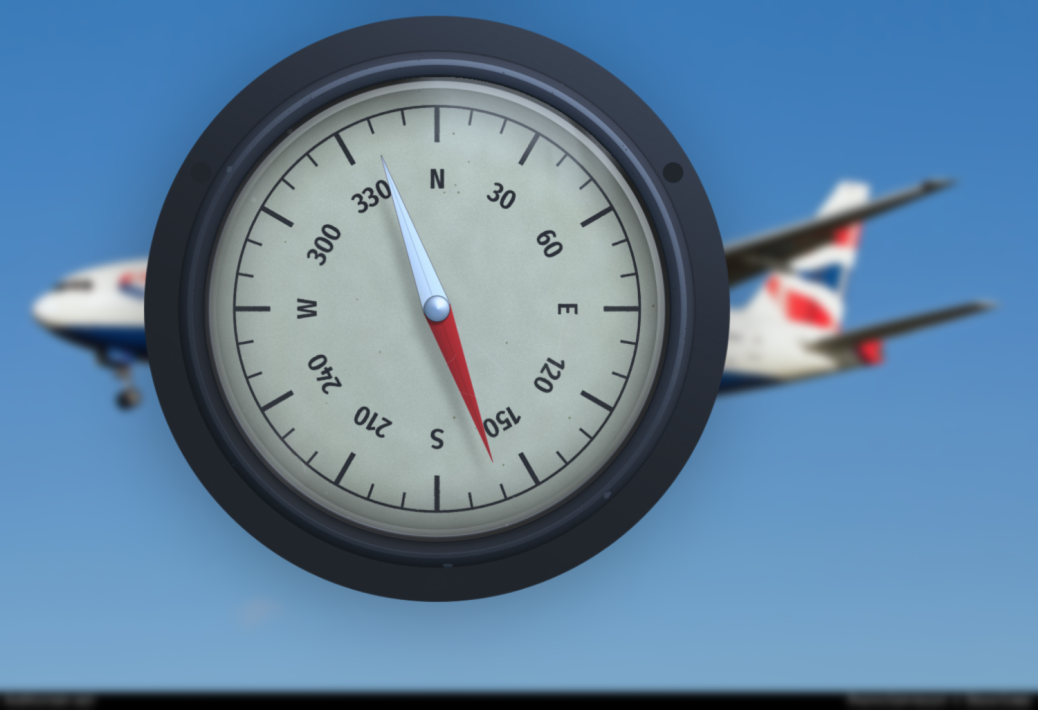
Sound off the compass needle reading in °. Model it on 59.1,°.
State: 160,°
